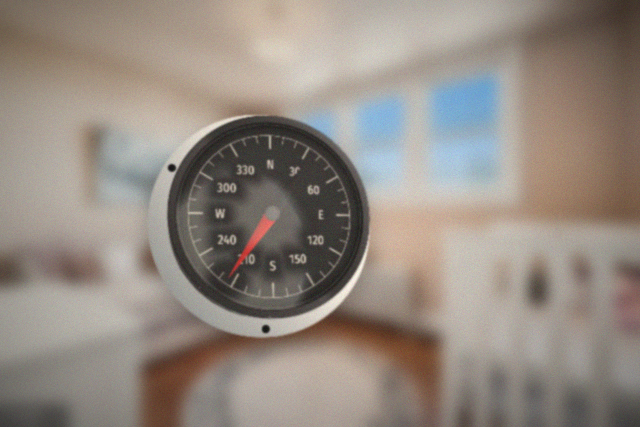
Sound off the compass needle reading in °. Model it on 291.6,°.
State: 215,°
